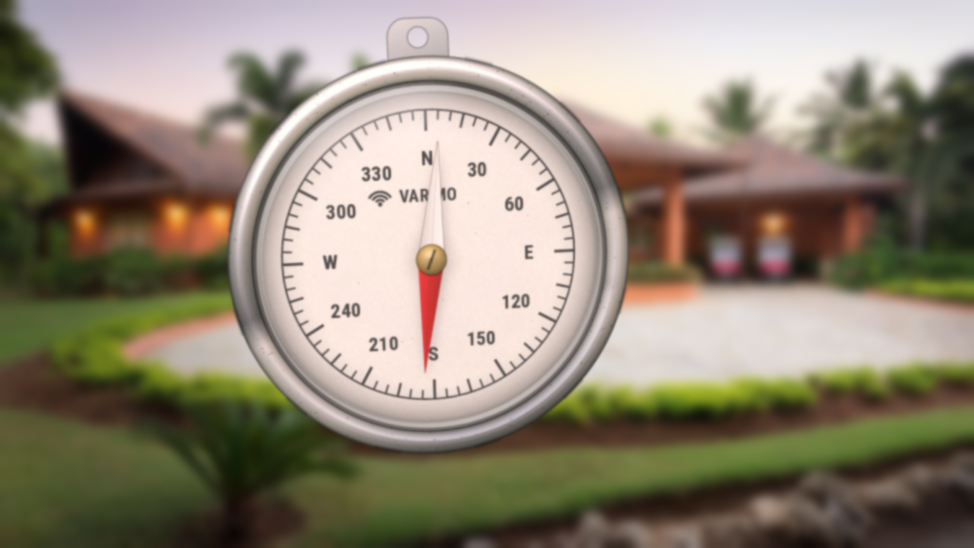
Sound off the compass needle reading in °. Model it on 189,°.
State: 185,°
